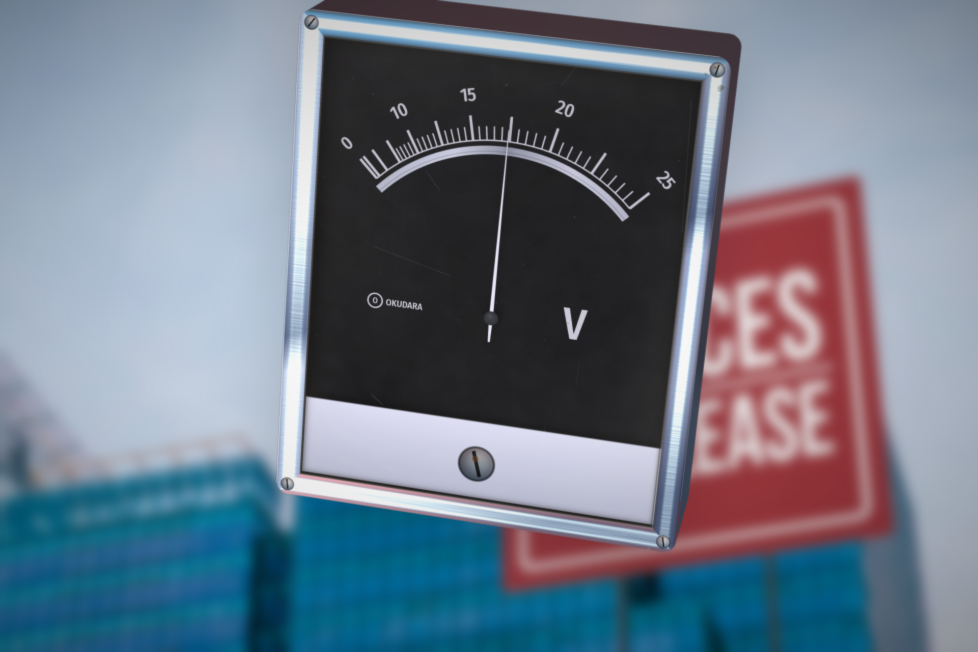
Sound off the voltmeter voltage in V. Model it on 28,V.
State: 17.5,V
